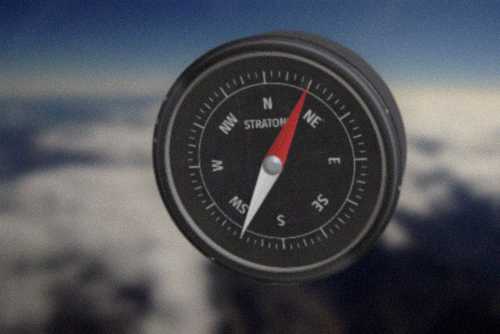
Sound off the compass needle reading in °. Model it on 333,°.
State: 30,°
